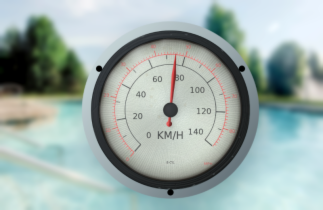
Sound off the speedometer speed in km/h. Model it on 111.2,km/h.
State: 75,km/h
